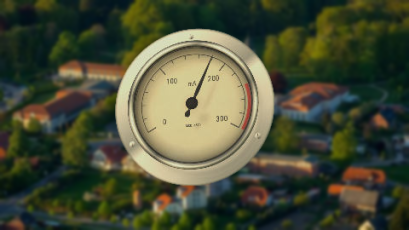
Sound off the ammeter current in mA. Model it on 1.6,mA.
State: 180,mA
